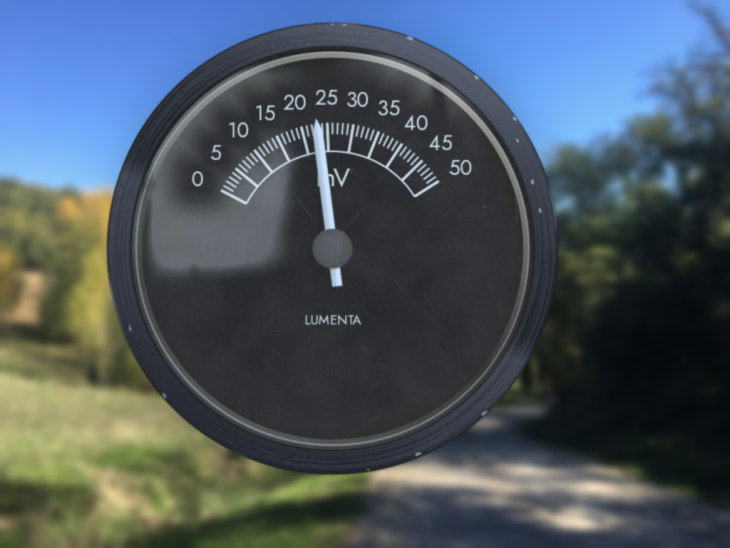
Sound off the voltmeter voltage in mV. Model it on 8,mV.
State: 23,mV
